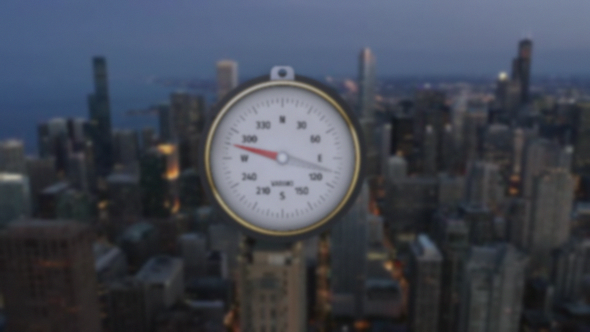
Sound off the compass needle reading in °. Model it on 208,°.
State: 285,°
